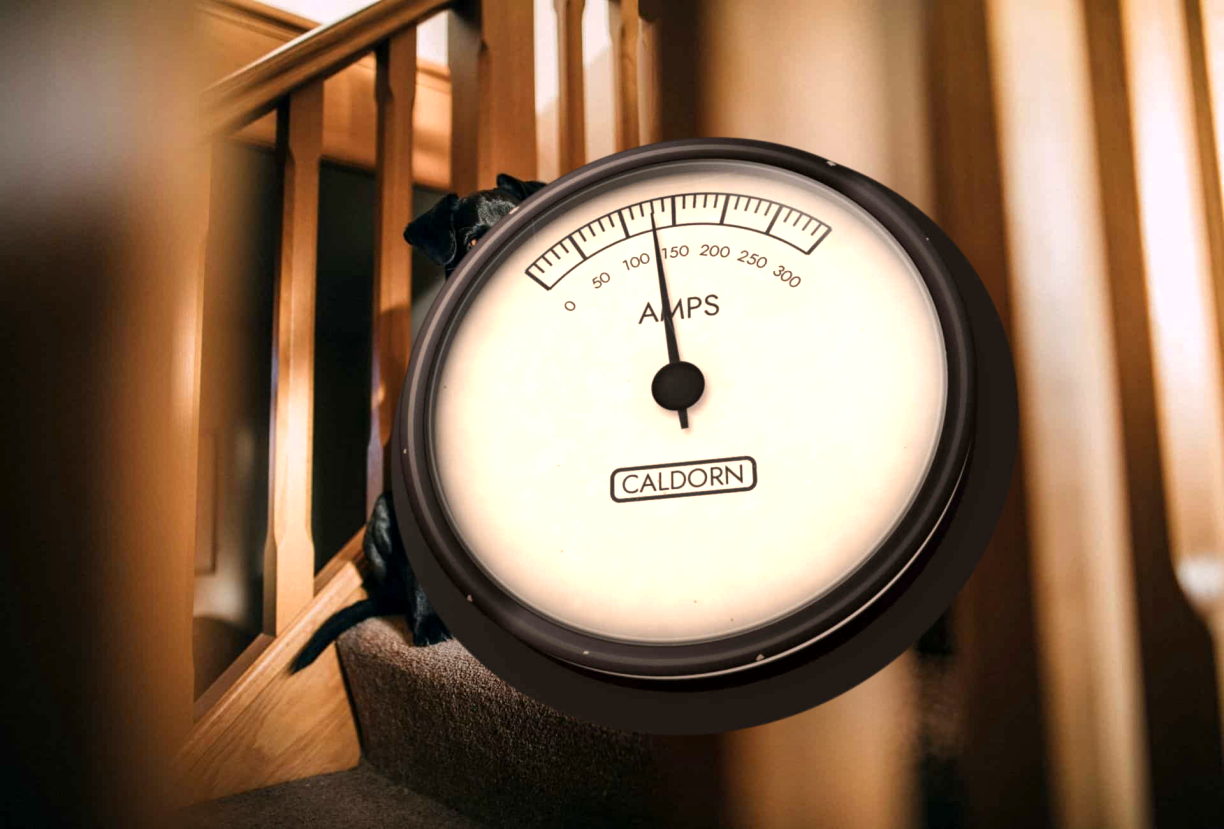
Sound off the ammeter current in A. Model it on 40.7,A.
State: 130,A
